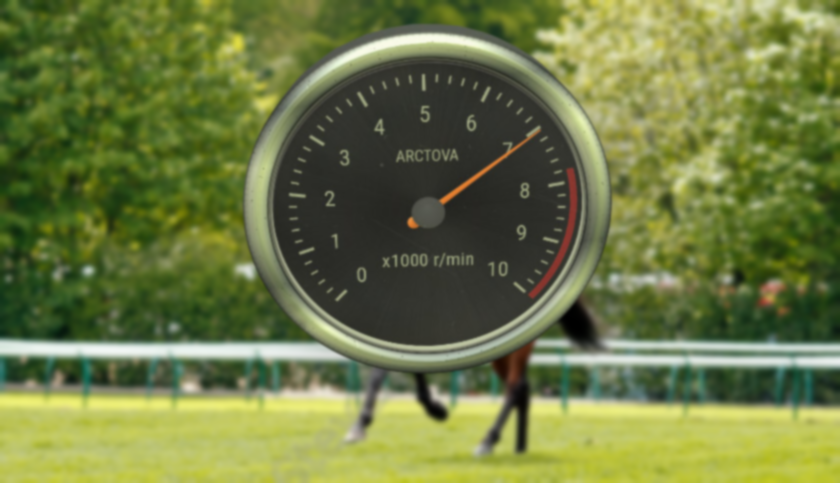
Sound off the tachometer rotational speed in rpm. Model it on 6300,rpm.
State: 7000,rpm
